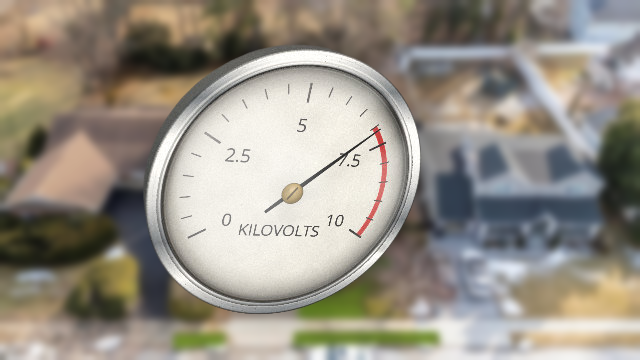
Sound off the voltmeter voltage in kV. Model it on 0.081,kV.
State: 7,kV
